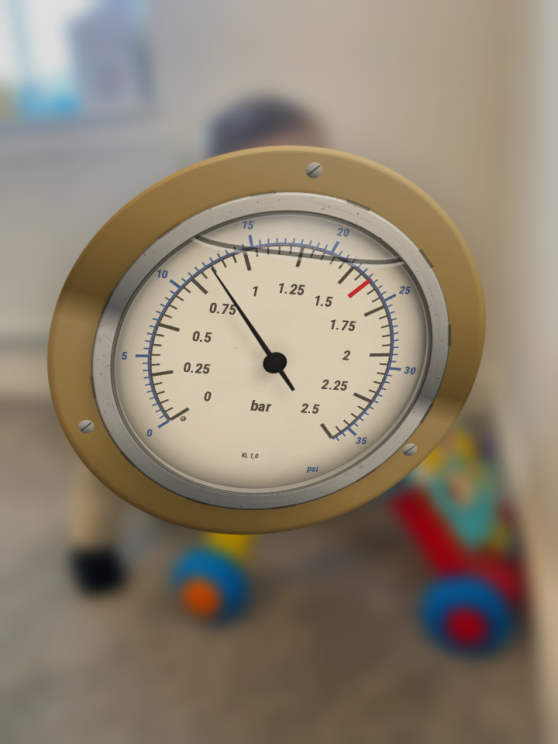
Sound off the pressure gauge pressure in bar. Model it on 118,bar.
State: 0.85,bar
